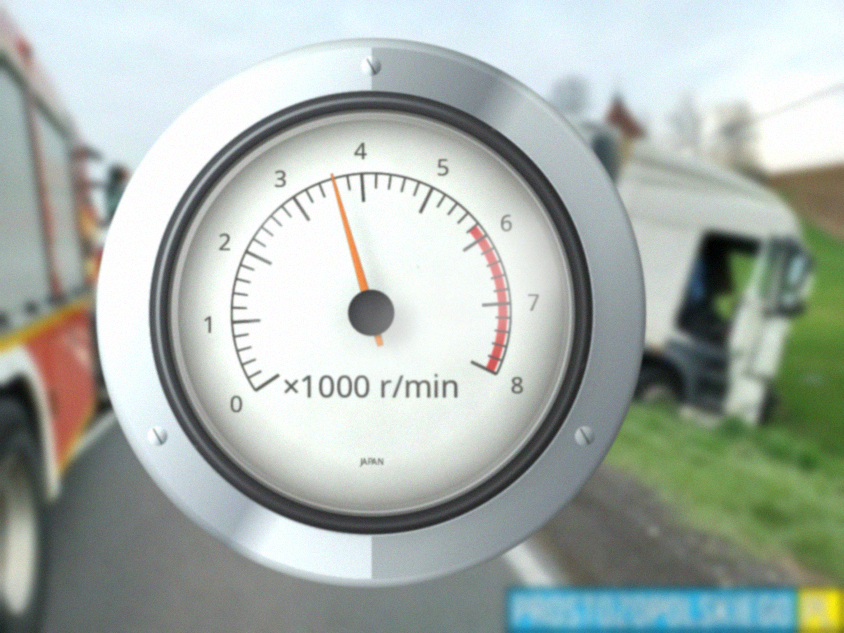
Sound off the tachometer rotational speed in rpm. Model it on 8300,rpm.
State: 3600,rpm
